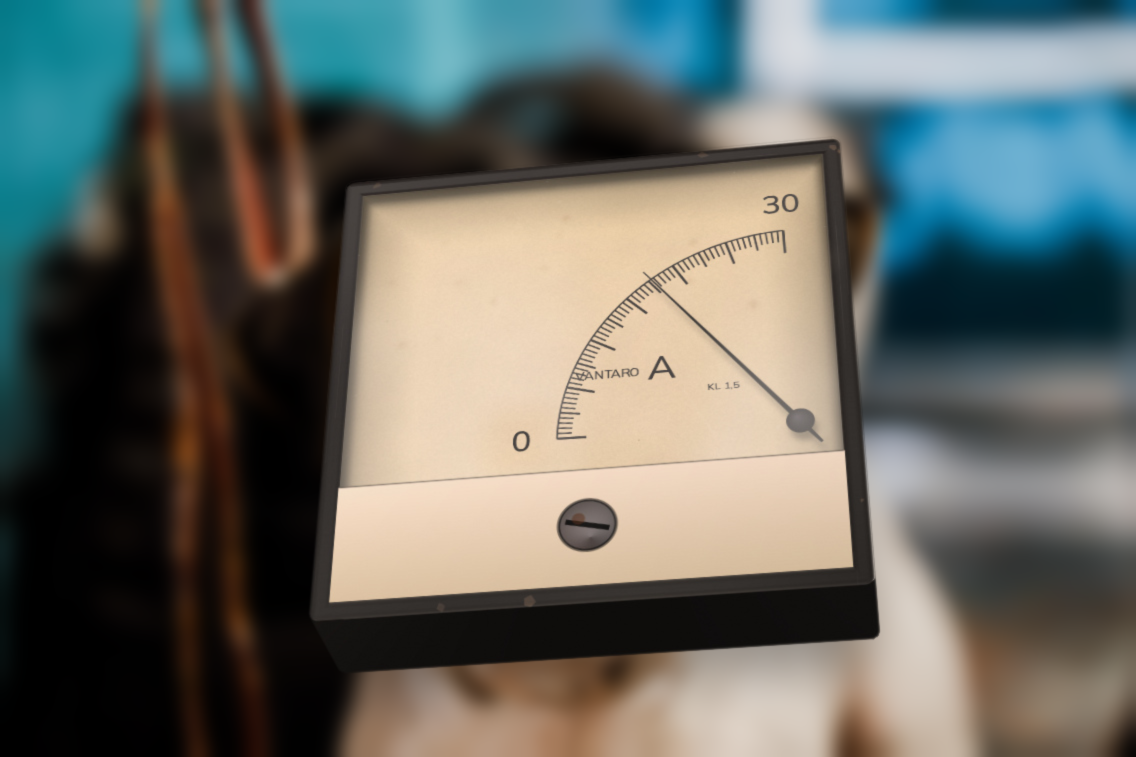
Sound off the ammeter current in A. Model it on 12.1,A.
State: 17.5,A
